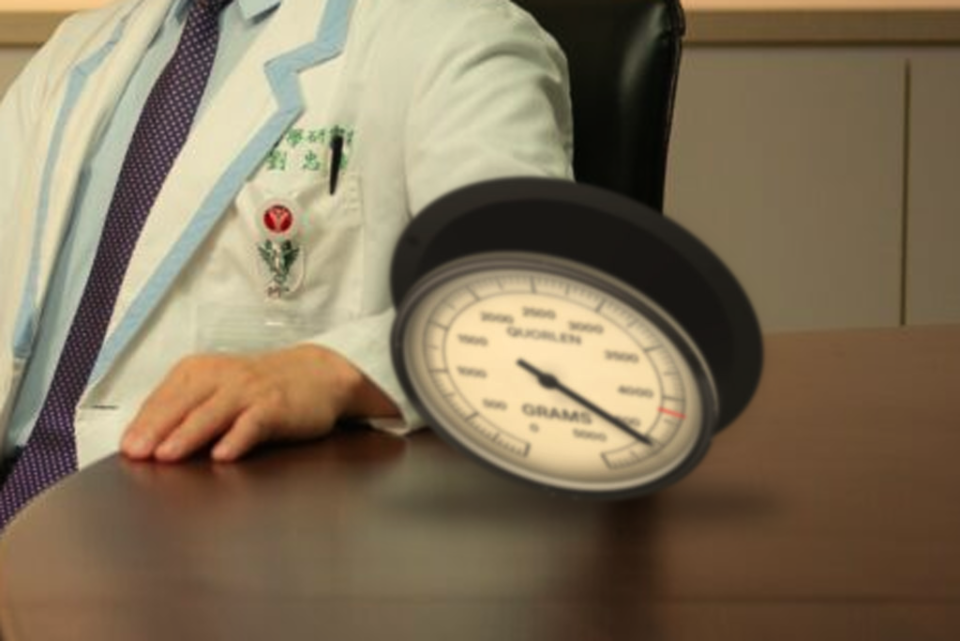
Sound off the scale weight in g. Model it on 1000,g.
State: 4500,g
